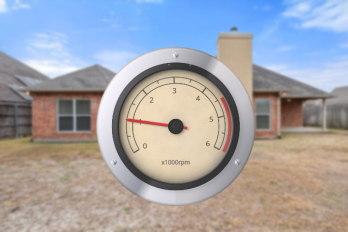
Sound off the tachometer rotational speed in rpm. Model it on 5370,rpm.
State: 1000,rpm
